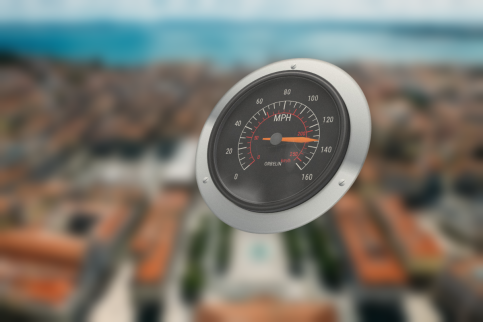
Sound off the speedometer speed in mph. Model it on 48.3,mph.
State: 135,mph
